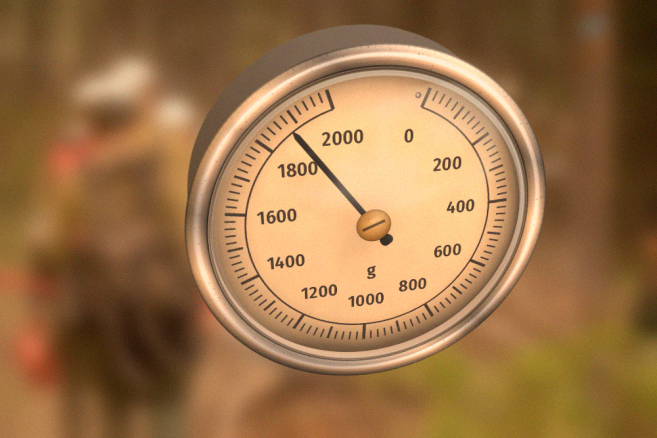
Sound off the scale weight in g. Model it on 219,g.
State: 1880,g
